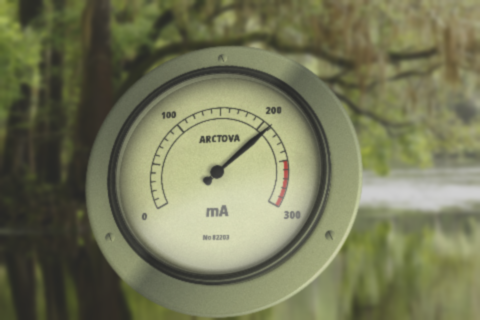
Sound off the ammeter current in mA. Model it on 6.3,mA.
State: 210,mA
